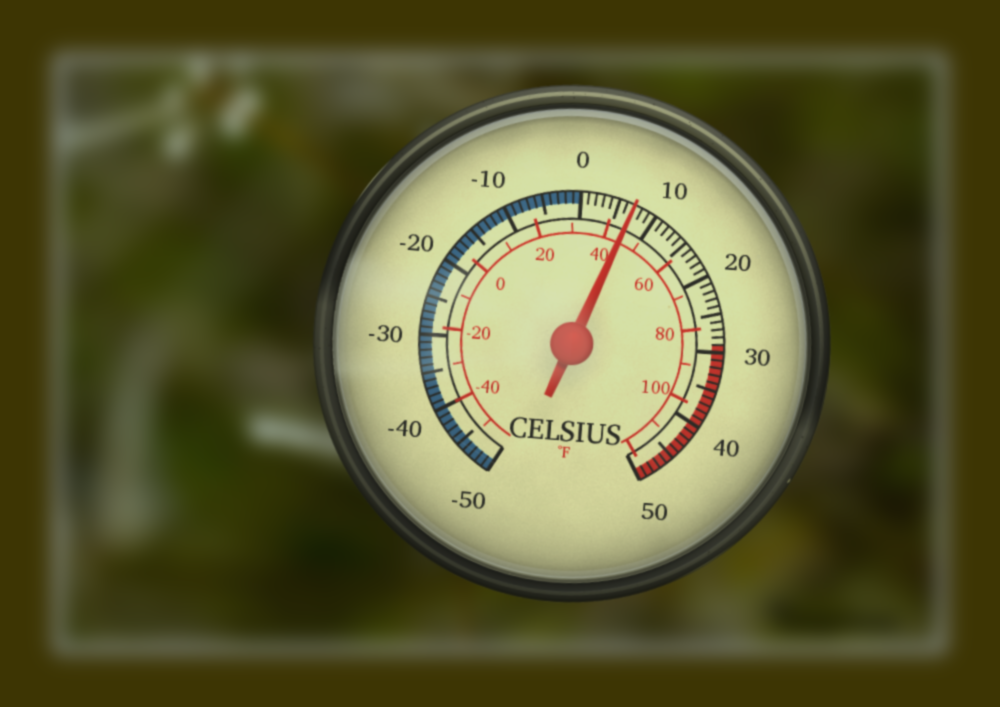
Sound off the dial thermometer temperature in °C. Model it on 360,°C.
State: 7,°C
